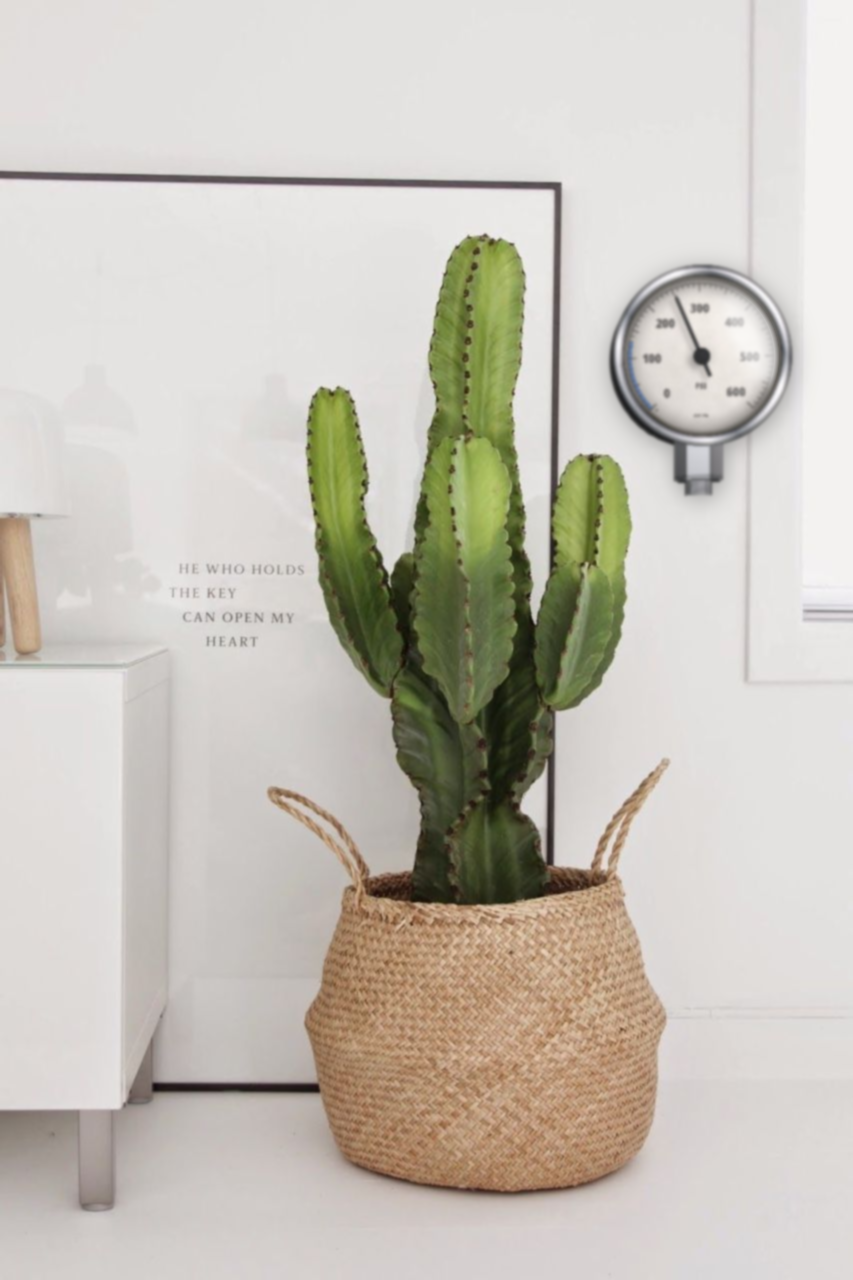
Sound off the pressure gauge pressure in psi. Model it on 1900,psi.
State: 250,psi
